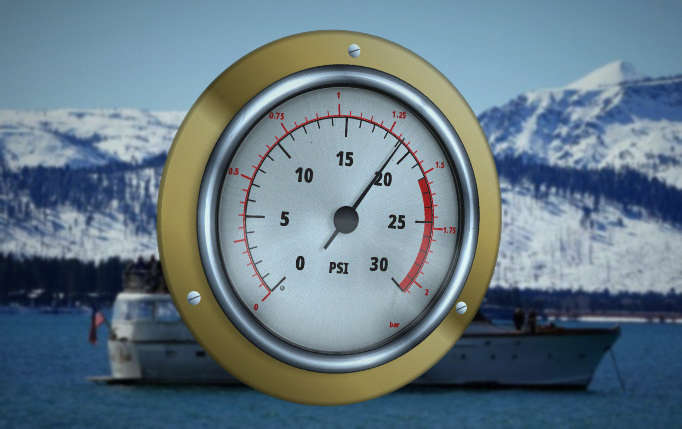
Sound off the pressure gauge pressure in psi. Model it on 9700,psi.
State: 19,psi
